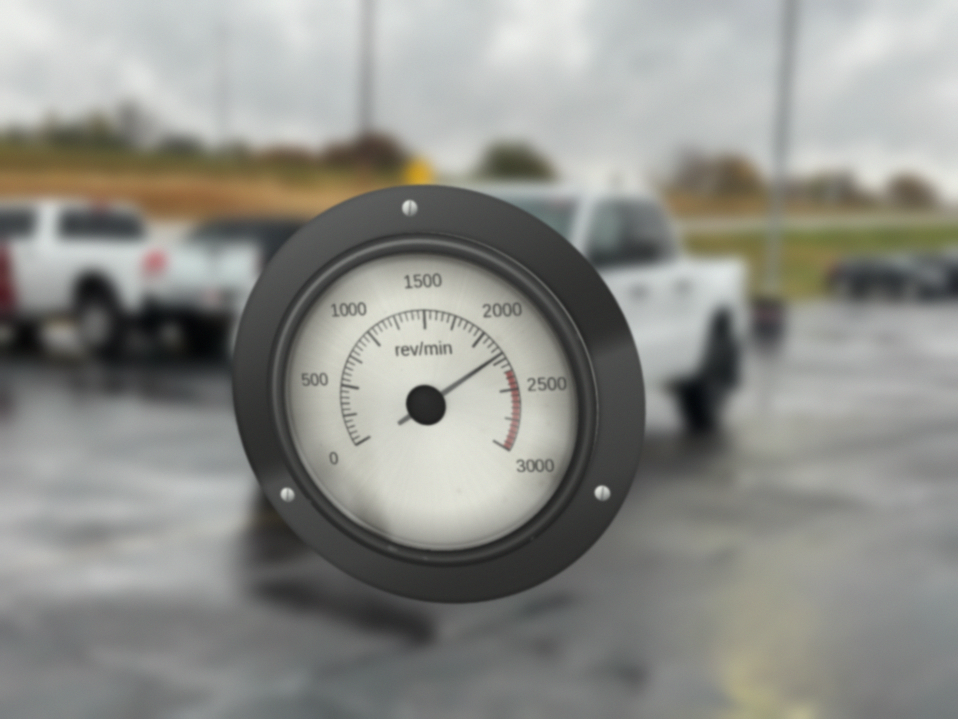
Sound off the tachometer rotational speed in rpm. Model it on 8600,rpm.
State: 2200,rpm
